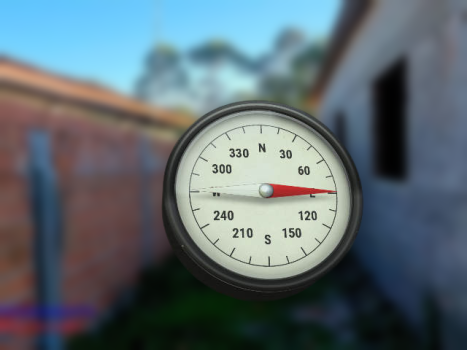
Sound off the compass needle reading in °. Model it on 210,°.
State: 90,°
